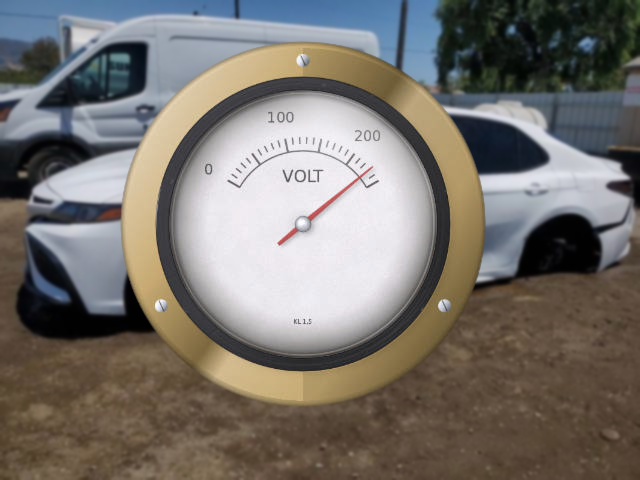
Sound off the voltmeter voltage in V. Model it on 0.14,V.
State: 230,V
